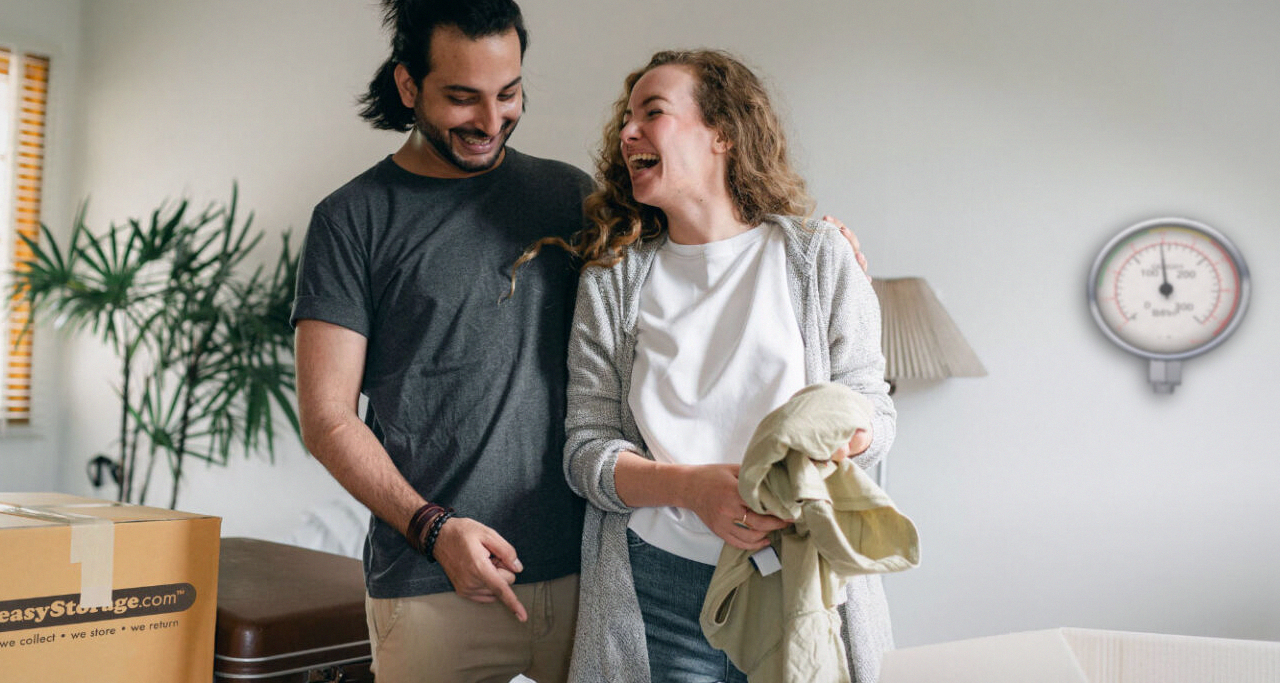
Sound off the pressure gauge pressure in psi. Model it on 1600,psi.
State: 140,psi
